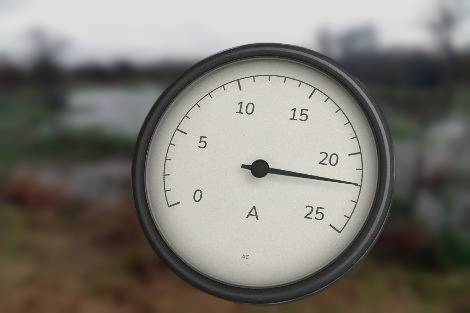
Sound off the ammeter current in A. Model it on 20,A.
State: 22,A
